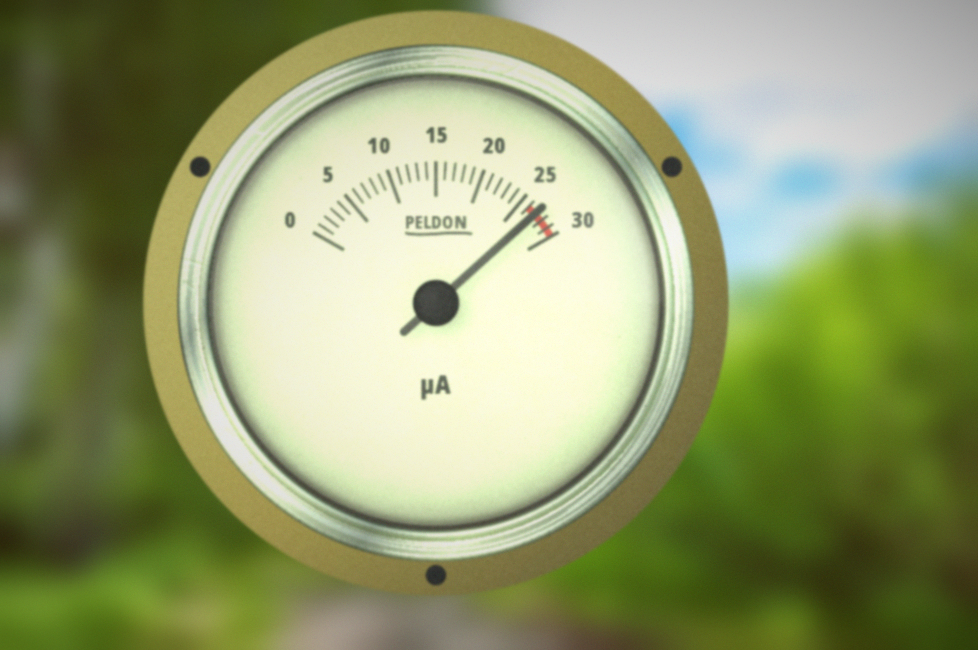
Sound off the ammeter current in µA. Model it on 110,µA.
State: 27,µA
